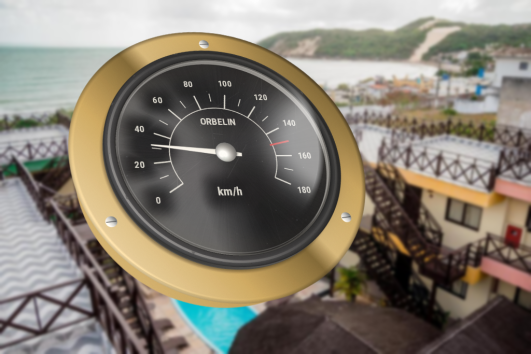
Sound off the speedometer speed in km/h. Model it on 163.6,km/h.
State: 30,km/h
